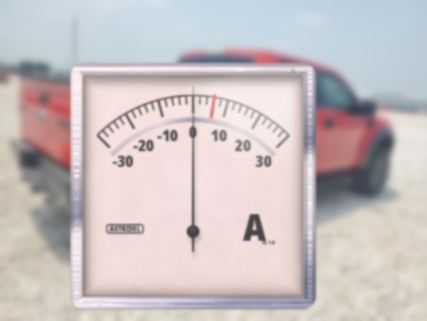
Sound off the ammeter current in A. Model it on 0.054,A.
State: 0,A
